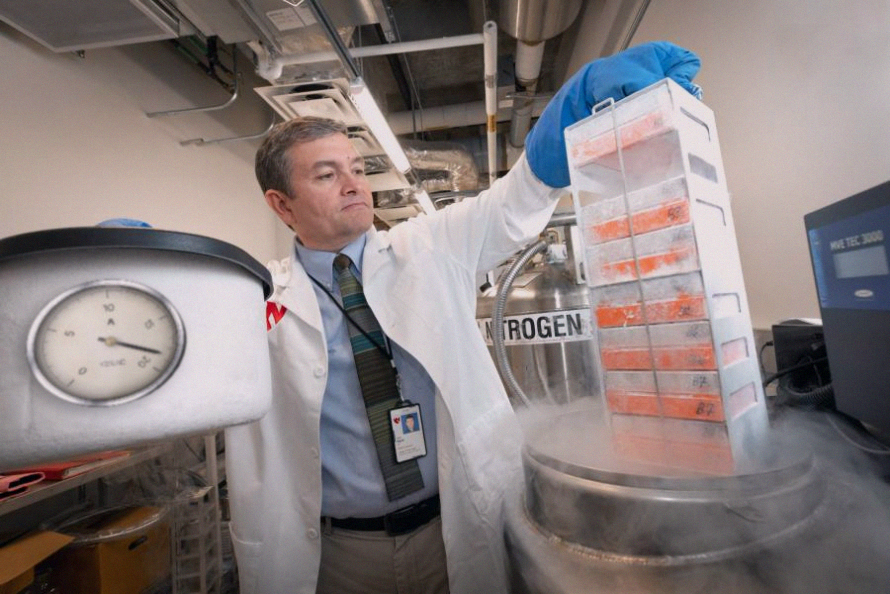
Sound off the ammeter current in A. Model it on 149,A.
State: 18.5,A
